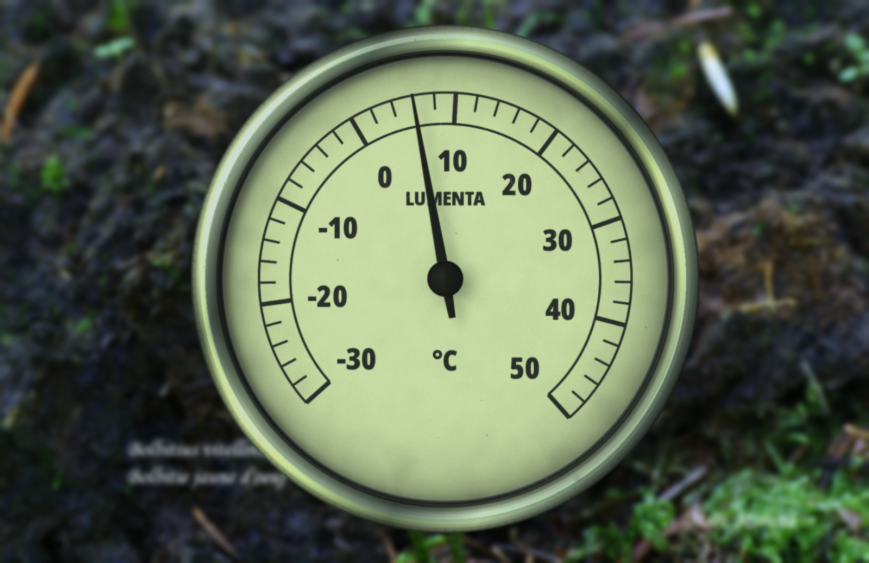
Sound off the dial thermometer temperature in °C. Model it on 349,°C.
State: 6,°C
